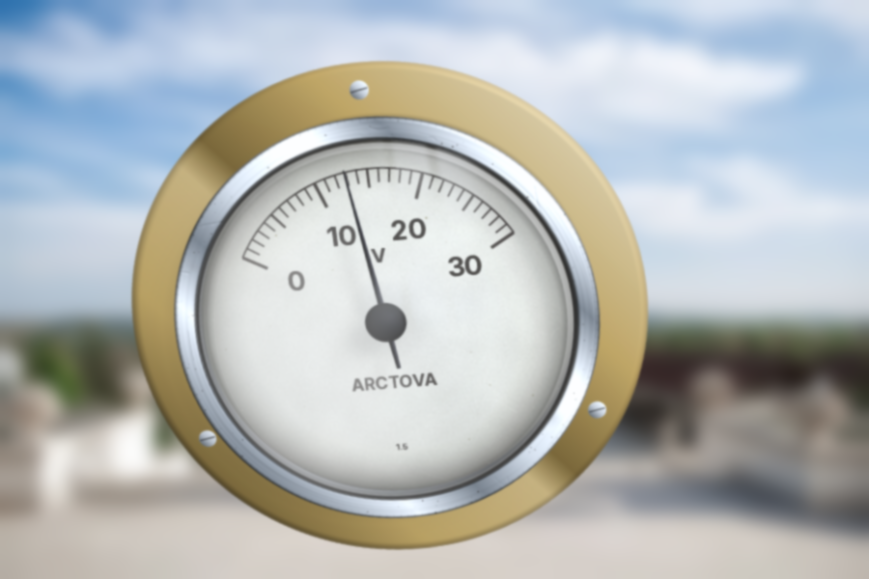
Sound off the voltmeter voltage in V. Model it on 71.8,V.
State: 13,V
